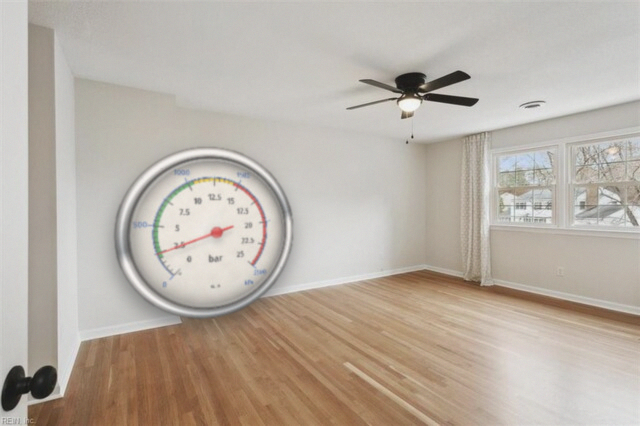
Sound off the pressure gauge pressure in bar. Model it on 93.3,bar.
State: 2.5,bar
